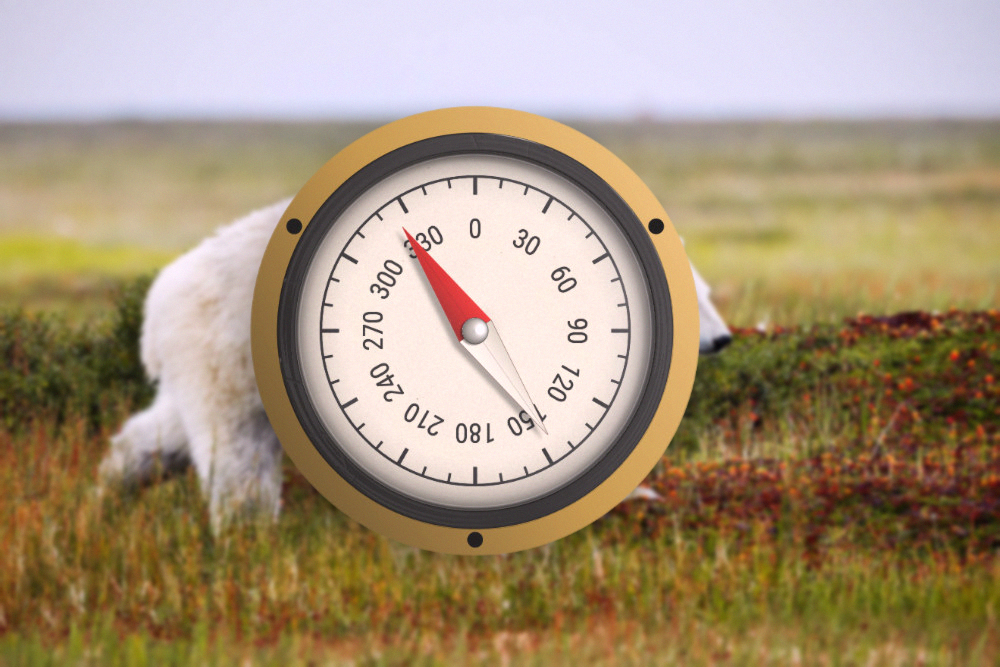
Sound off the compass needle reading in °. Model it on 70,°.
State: 325,°
